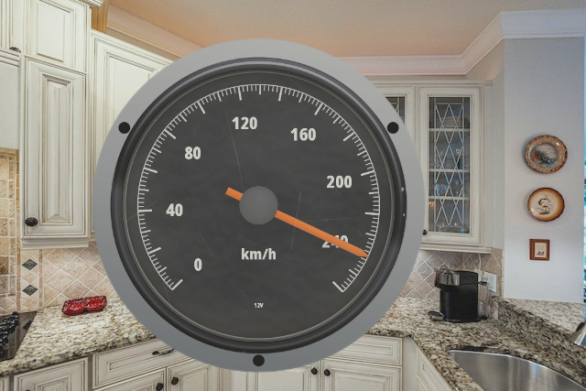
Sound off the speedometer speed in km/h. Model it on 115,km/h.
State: 240,km/h
